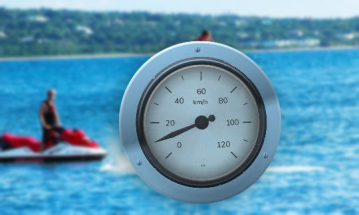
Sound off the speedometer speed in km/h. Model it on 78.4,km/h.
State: 10,km/h
